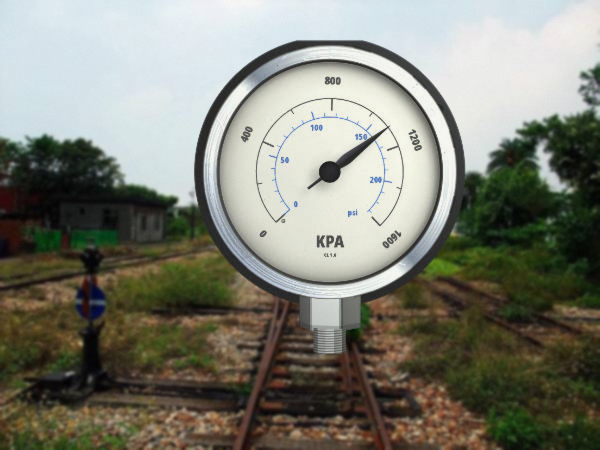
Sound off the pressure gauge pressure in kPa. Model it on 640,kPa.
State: 1100,kPa
